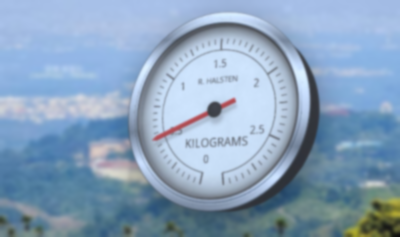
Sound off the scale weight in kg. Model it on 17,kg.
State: 0.5,kg
